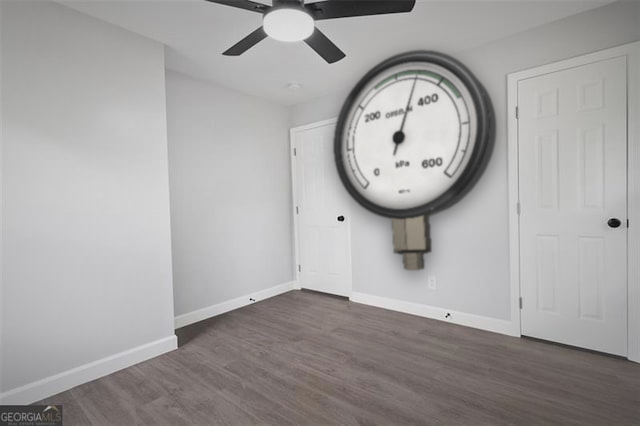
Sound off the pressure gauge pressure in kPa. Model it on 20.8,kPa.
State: 350,kPa
